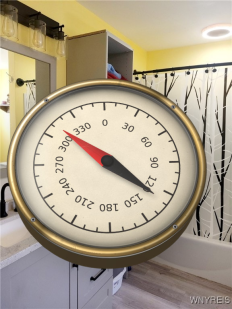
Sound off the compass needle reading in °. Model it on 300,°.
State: 310,°
